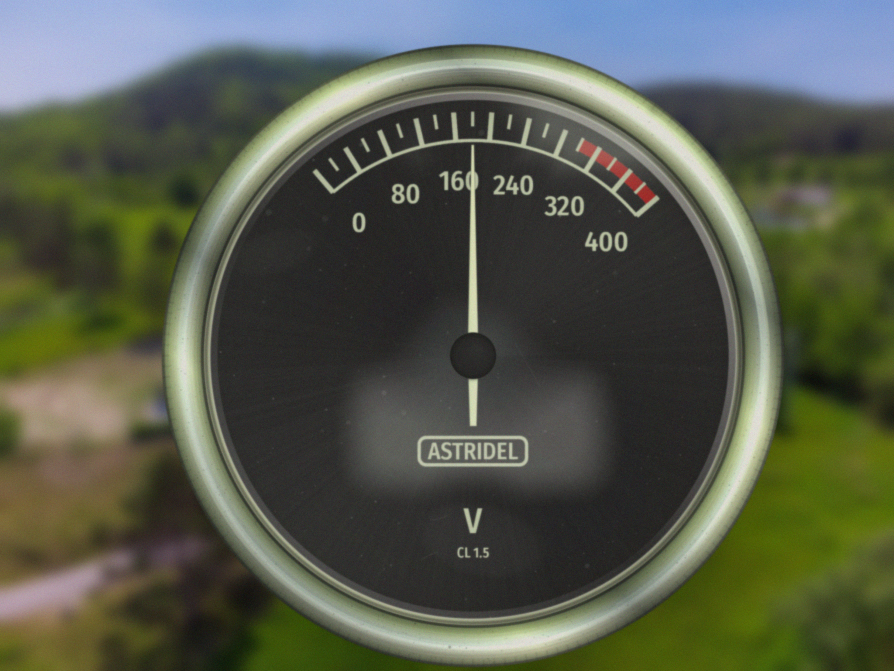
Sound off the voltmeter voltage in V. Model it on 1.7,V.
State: 180,V
